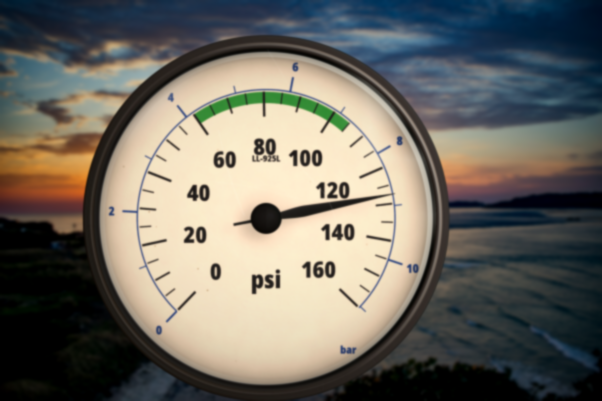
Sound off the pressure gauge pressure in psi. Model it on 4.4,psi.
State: 127.5,psi
